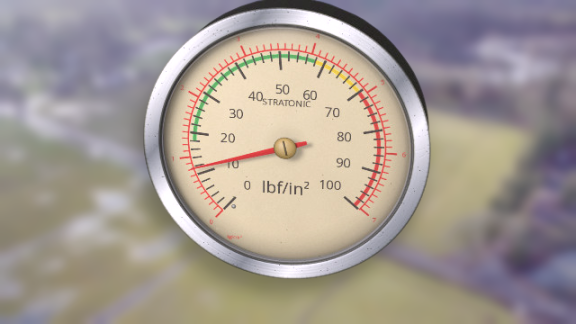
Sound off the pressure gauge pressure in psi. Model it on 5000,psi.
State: 12,psi
